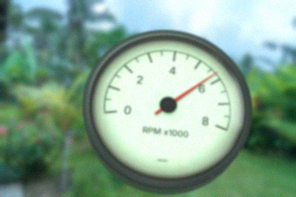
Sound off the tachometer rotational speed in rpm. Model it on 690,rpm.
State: 5750,rpm
